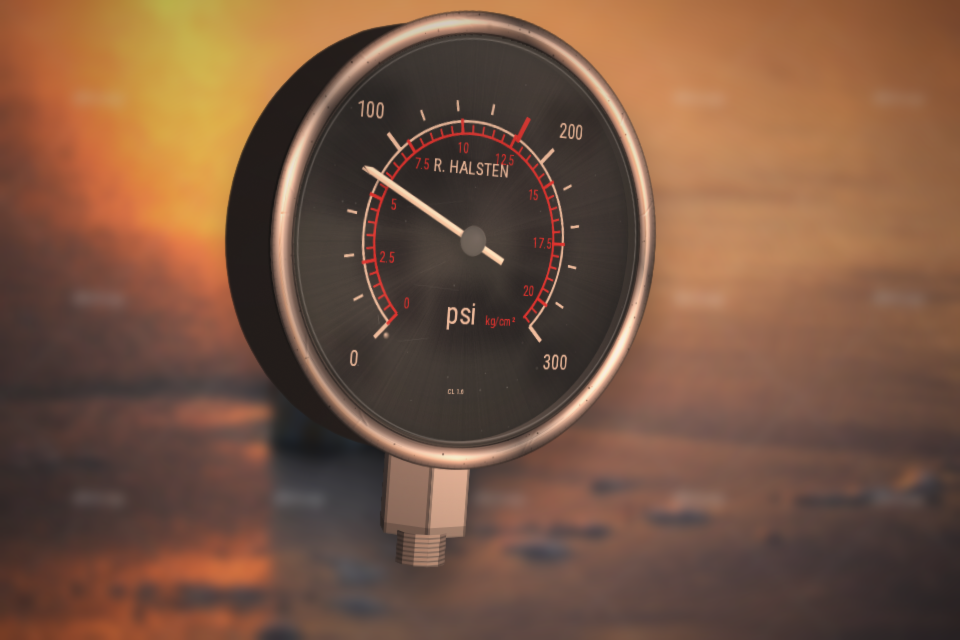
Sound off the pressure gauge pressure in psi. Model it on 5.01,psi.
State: 80,psi
